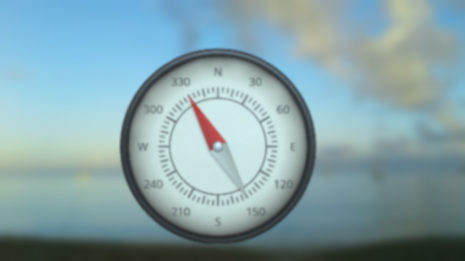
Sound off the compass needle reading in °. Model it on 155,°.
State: 330,°
